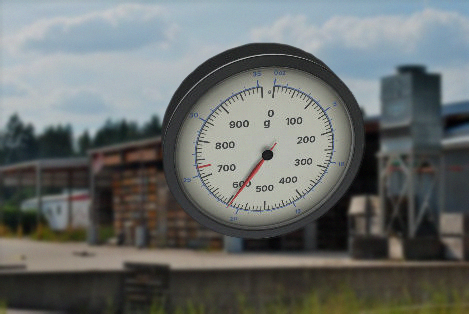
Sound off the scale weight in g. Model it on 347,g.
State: 600,g
